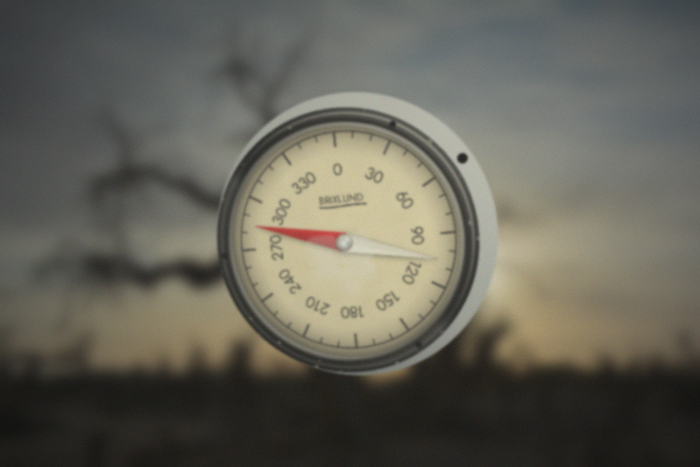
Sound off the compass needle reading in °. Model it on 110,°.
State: 285,°
